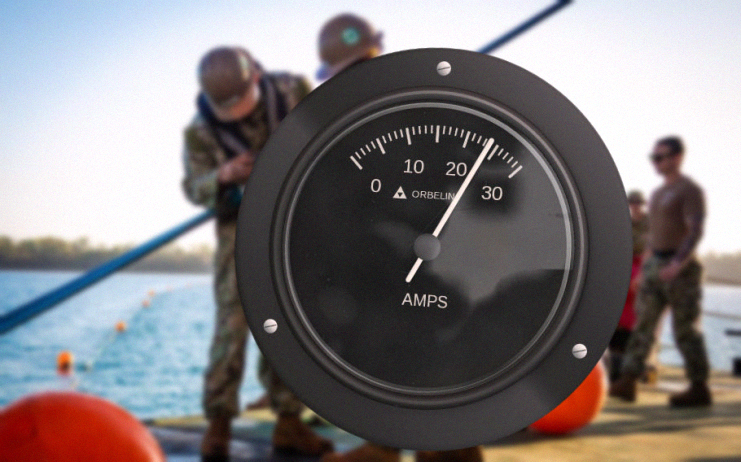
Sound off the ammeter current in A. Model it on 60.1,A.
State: 24,A
